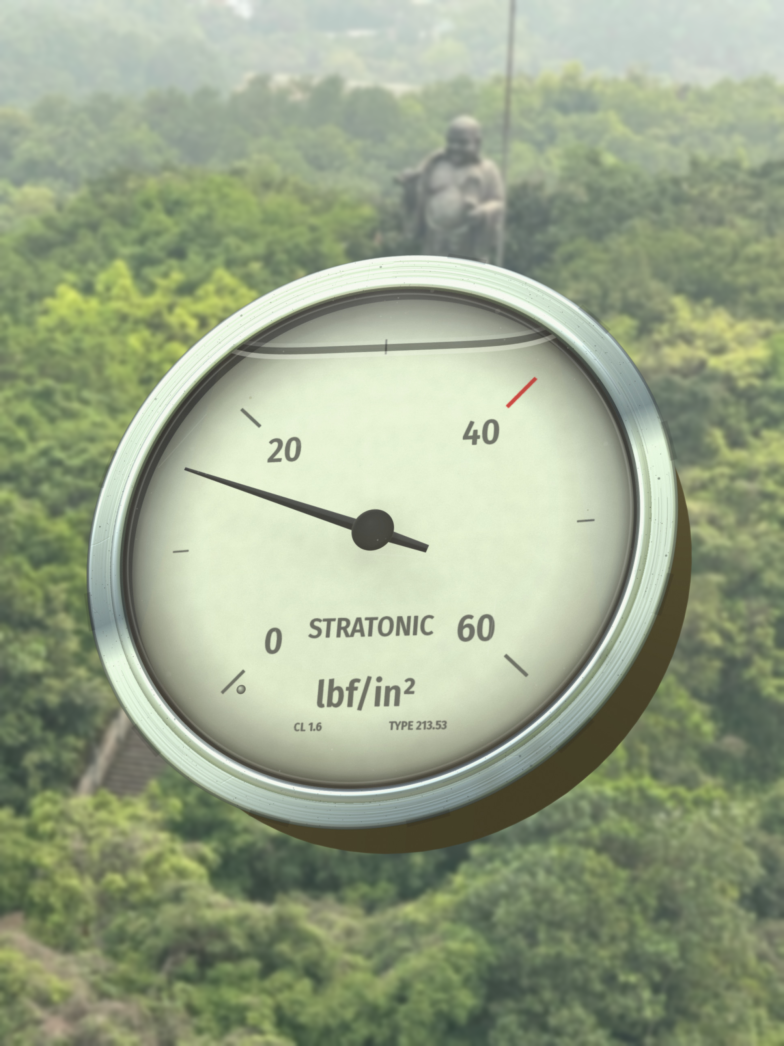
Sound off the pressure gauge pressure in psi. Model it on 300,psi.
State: 15,psi
